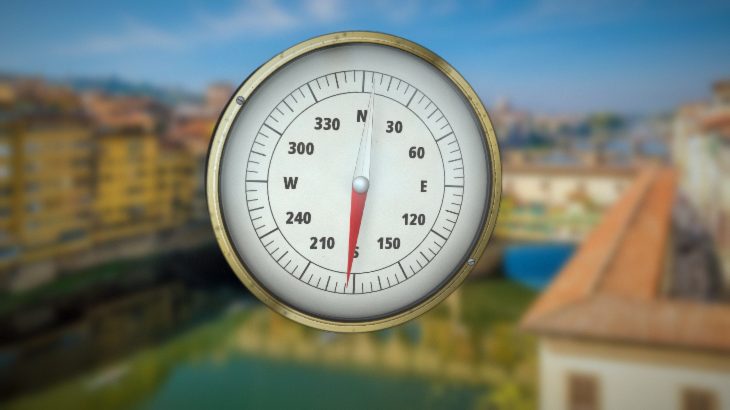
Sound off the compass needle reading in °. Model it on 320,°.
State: 185,°
